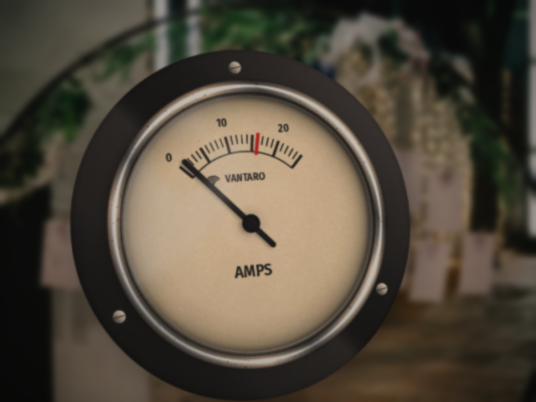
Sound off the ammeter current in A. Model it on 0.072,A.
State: 1,A
